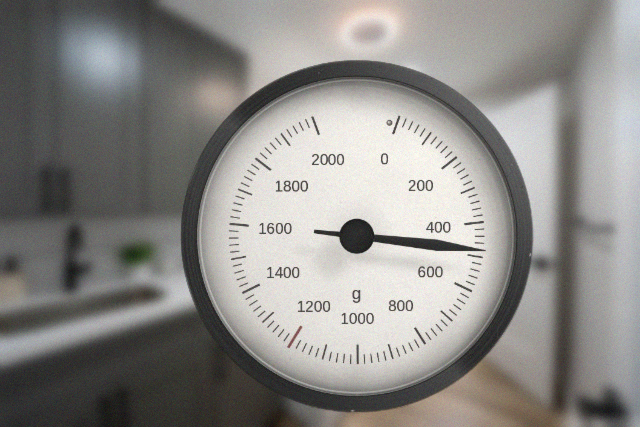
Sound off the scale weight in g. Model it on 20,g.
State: 480,g
